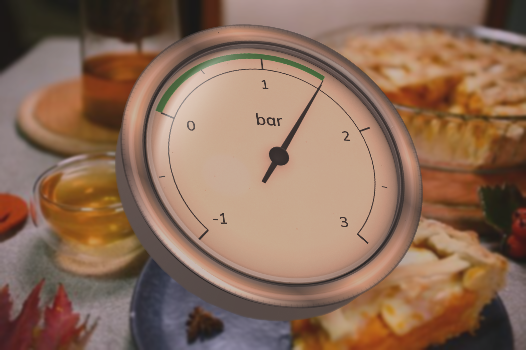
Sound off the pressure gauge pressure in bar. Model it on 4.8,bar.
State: 1.5,bar
